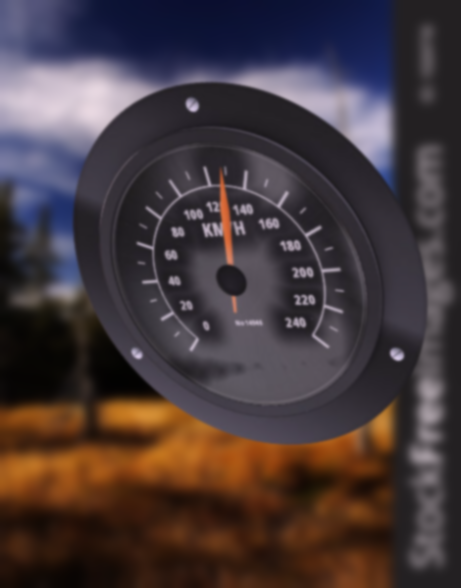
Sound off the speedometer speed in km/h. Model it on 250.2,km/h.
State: 130,km/h
